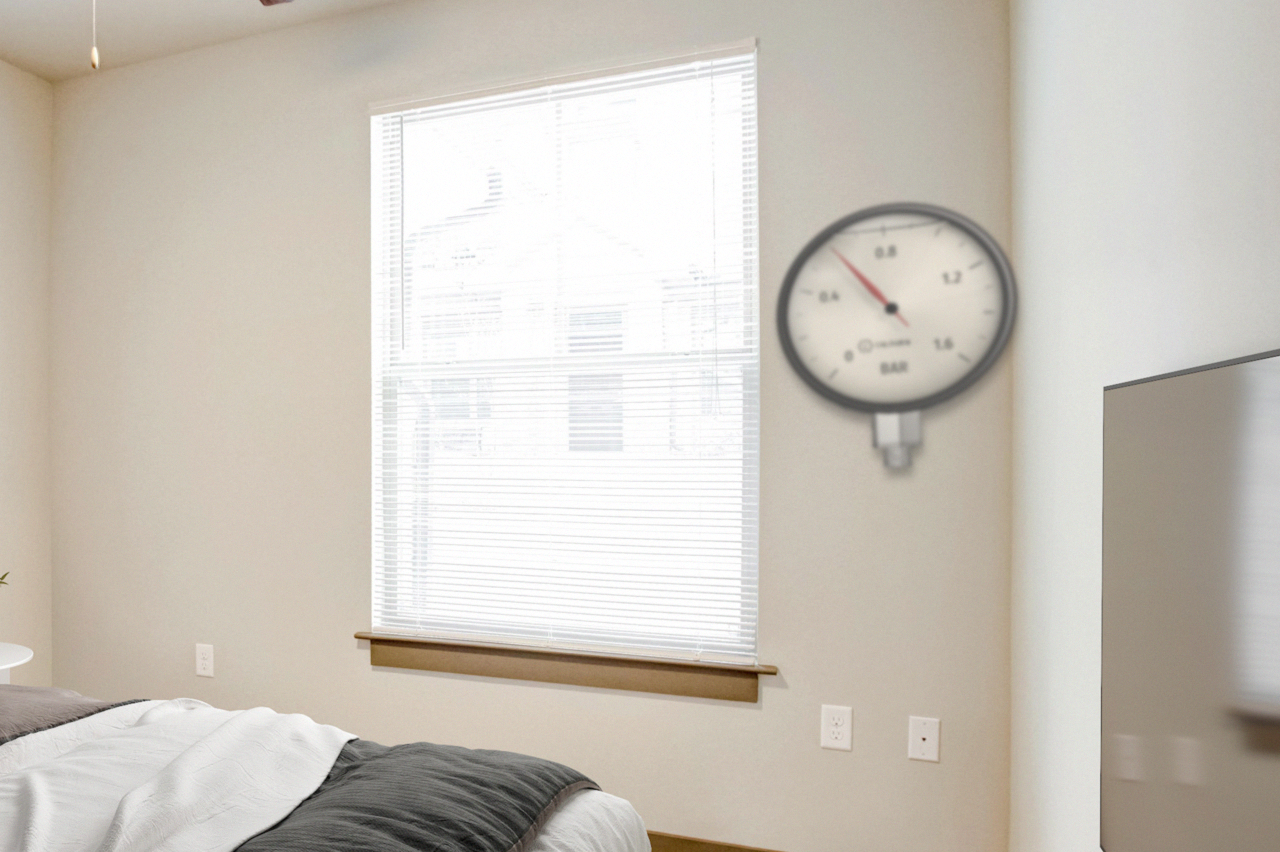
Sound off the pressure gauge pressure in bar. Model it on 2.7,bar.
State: 0.6,bar
